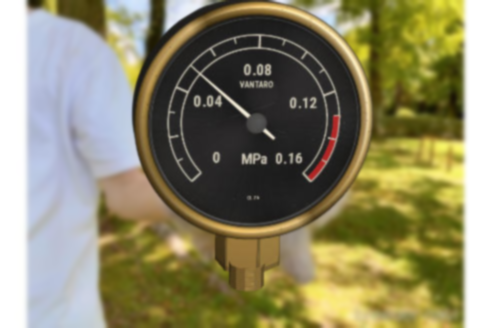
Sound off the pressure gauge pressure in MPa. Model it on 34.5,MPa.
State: 0.05,MPa
